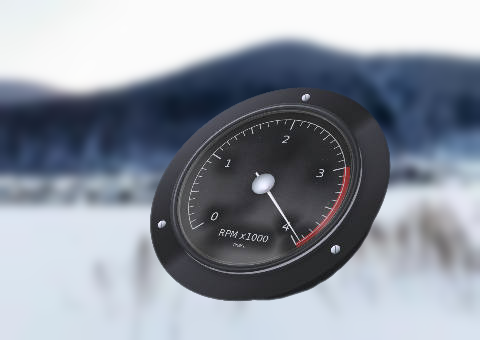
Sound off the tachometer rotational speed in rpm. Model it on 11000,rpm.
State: 3950,rpm
